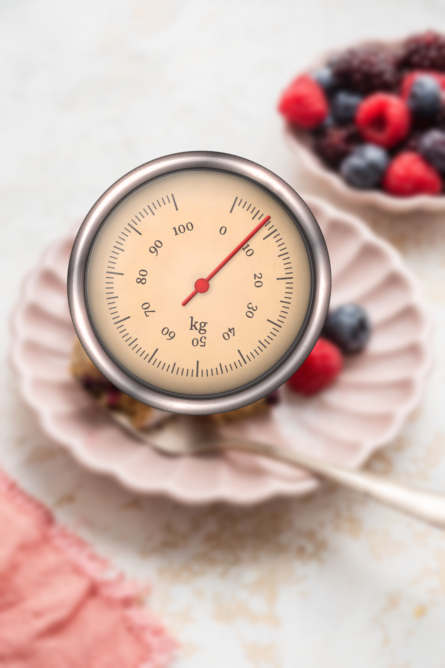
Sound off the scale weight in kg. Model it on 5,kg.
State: 7,kg
